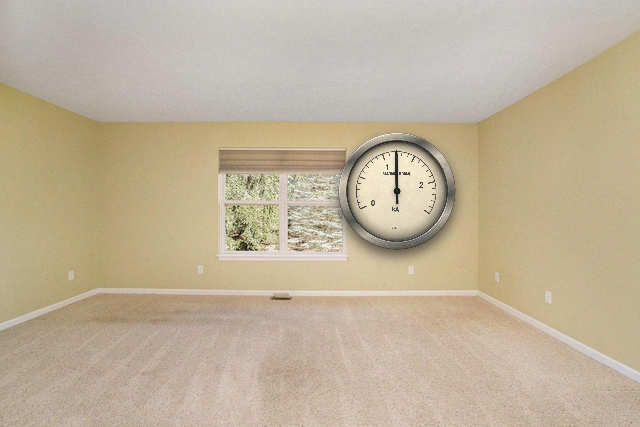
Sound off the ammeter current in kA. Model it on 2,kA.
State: 1.2,kA
